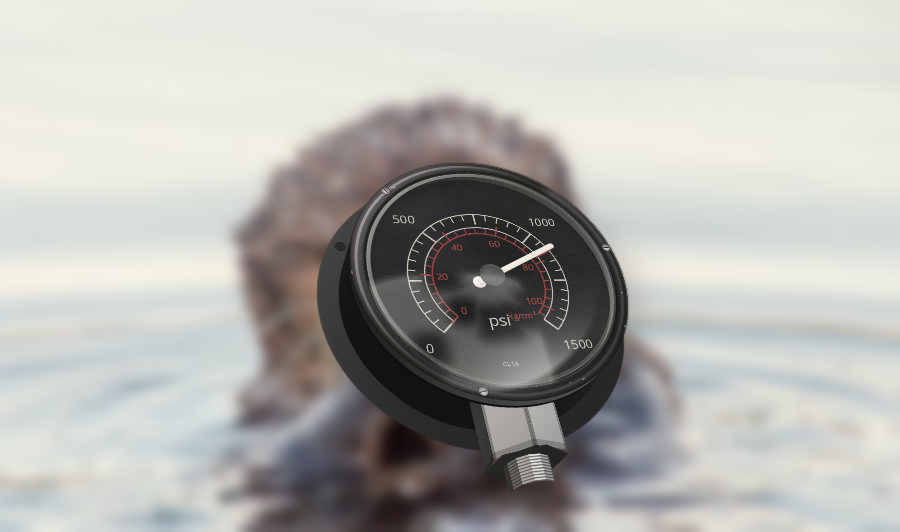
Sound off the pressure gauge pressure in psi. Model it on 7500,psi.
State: 1100,psi
